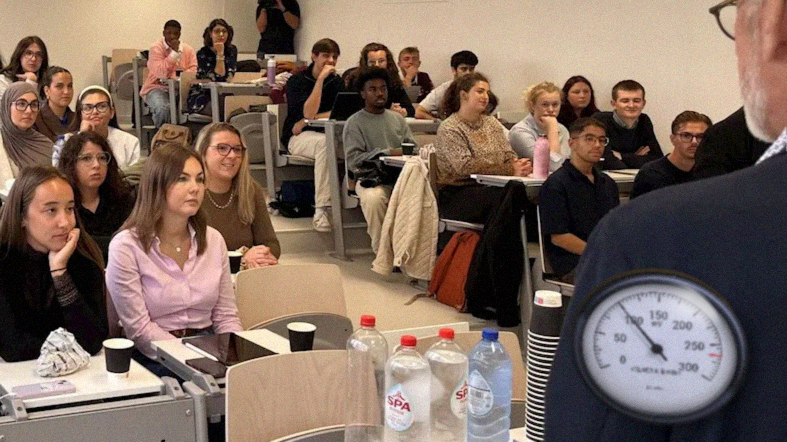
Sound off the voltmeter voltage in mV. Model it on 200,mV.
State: 100,mV
